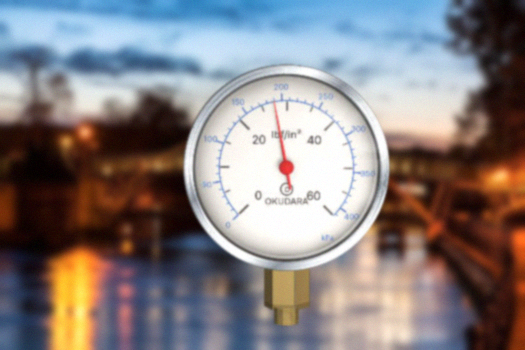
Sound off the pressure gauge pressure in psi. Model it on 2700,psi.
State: 27.5,psi
